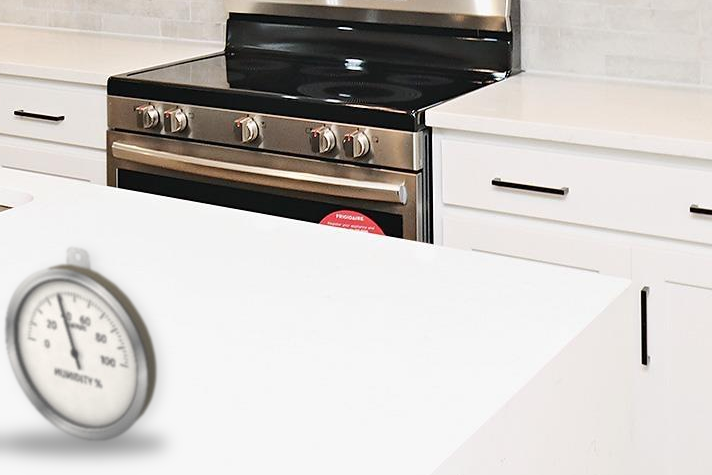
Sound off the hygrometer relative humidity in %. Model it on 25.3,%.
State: 40,%
